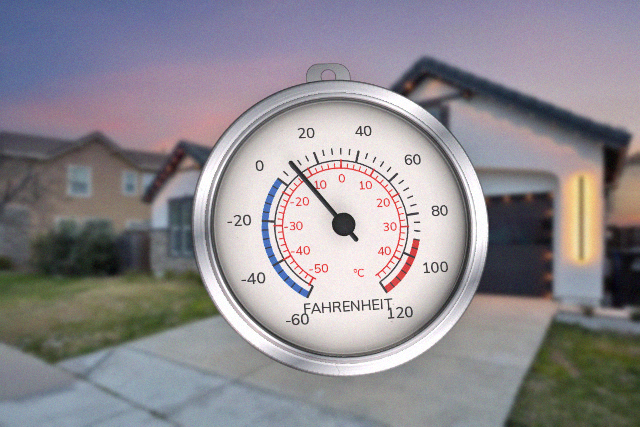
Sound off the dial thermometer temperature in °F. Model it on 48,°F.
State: 8,°F
